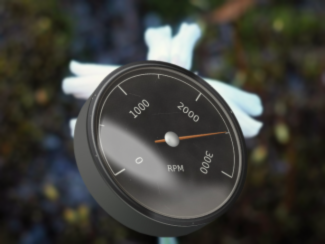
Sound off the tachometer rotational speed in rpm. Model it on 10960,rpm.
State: 2500,rpm
